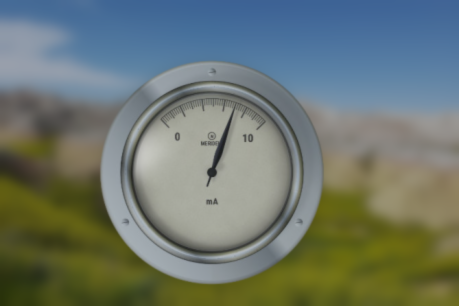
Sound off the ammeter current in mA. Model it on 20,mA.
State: 7,mA
